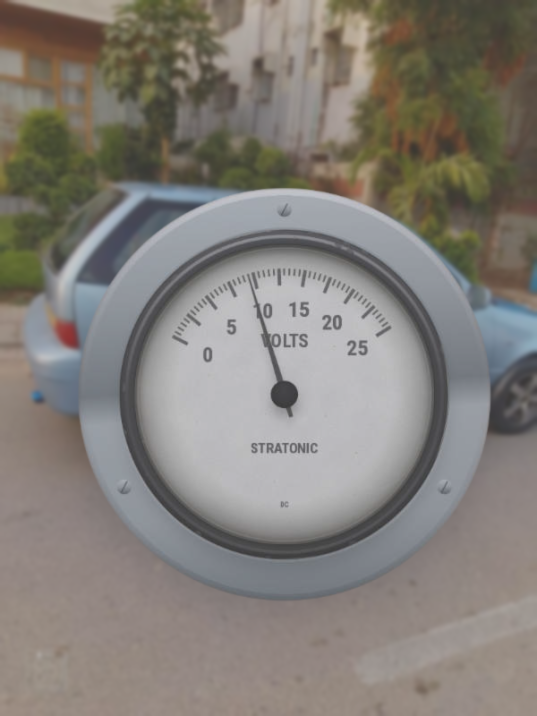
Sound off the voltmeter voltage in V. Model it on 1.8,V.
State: 9.5,V
